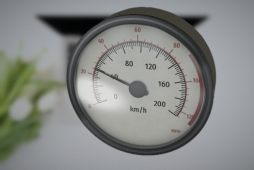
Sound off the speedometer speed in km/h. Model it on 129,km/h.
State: 40,km/h
